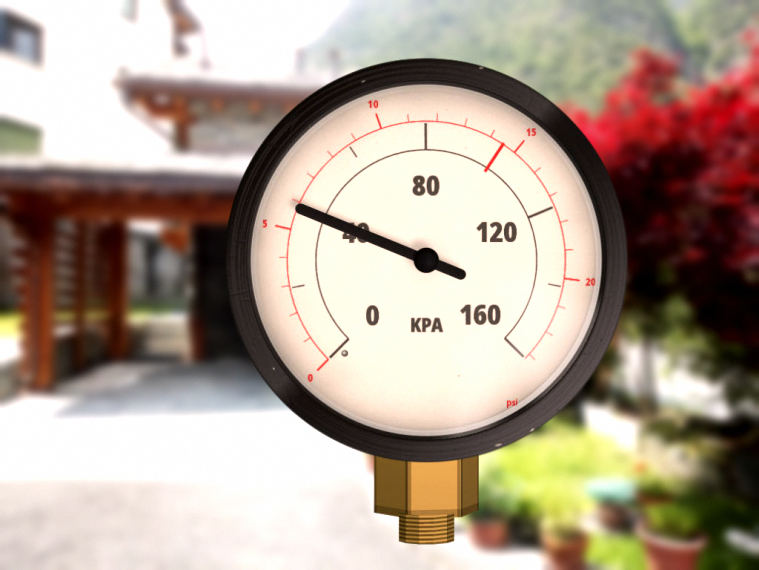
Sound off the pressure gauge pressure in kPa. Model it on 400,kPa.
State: 40,kPa
